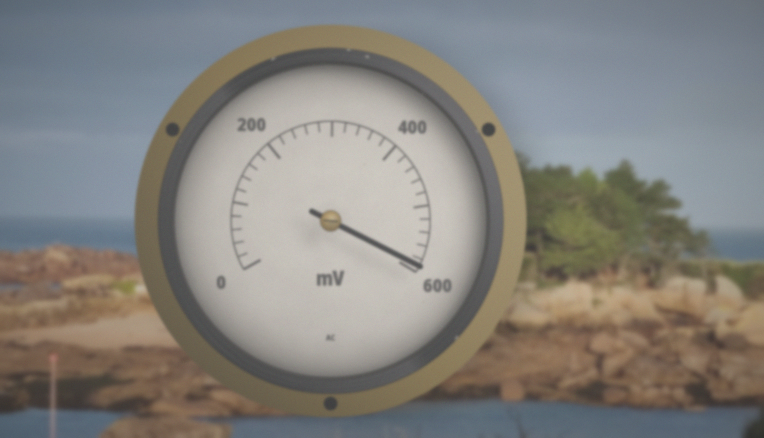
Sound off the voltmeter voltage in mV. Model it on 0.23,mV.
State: 590,mV
